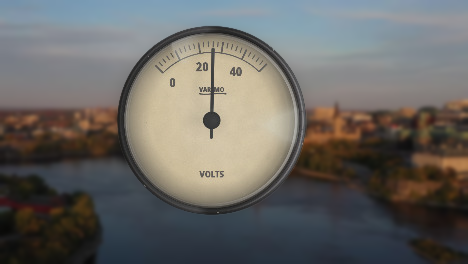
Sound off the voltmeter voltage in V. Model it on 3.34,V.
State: 26,V
